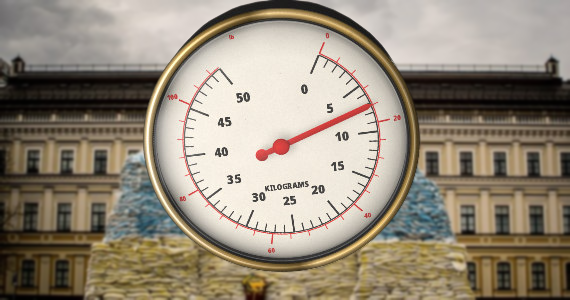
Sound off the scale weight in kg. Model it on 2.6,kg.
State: 7,kg
